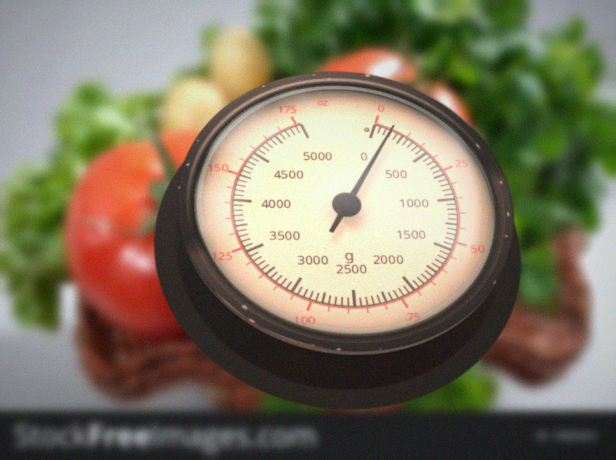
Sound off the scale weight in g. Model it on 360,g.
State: 150,g
